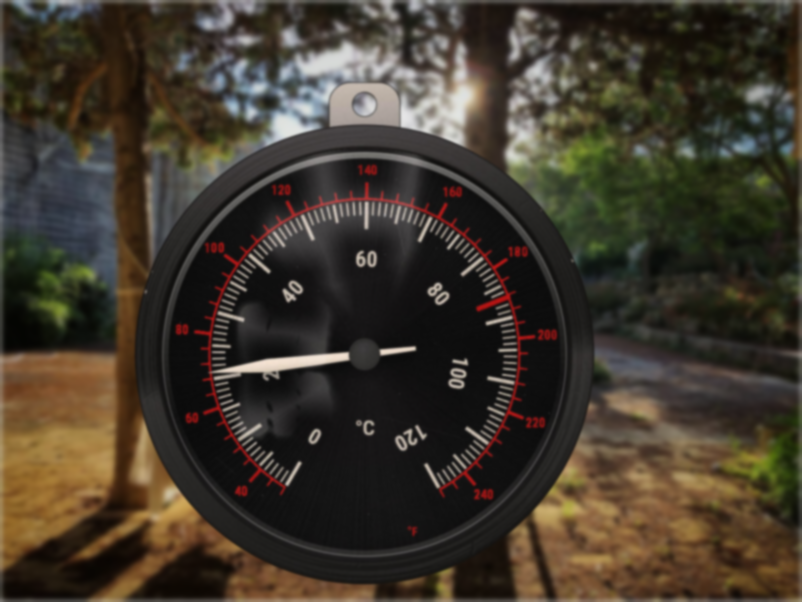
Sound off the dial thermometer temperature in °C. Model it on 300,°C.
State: 21,°C
